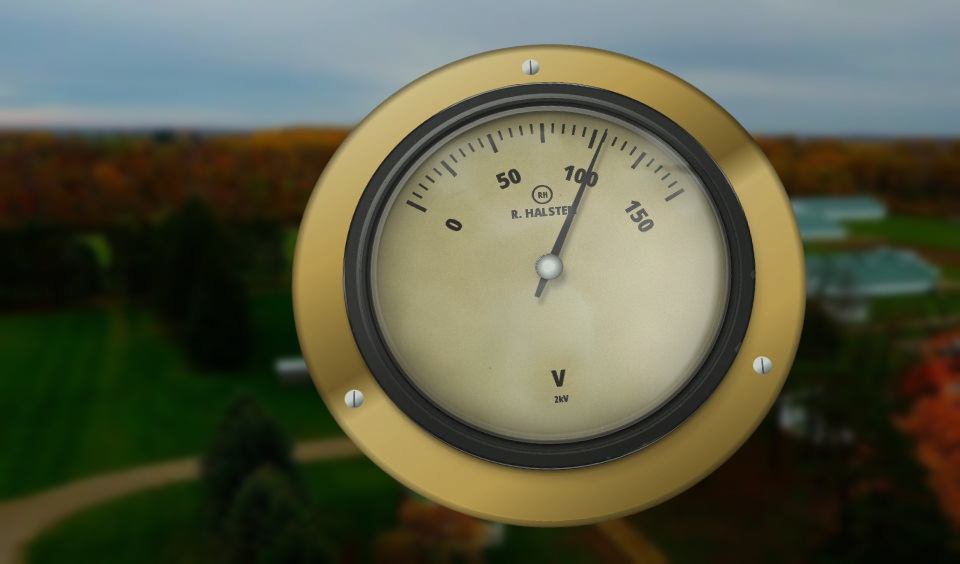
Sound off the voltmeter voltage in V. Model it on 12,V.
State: 105,V
